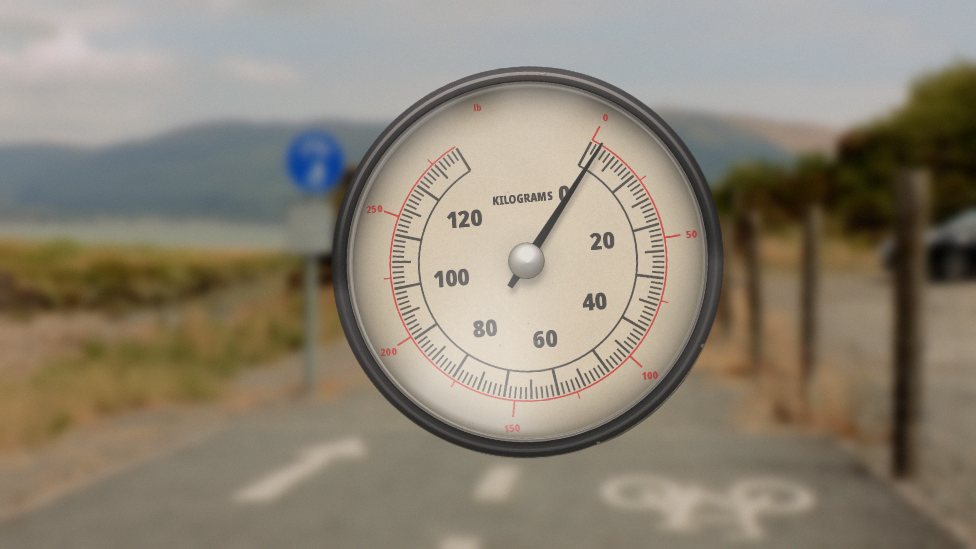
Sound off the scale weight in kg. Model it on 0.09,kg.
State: 2,kg
